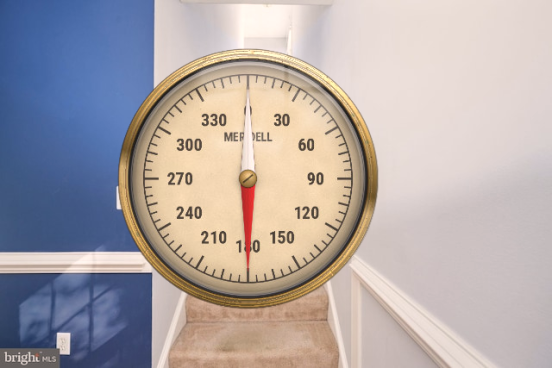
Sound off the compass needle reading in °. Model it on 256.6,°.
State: 180,°
